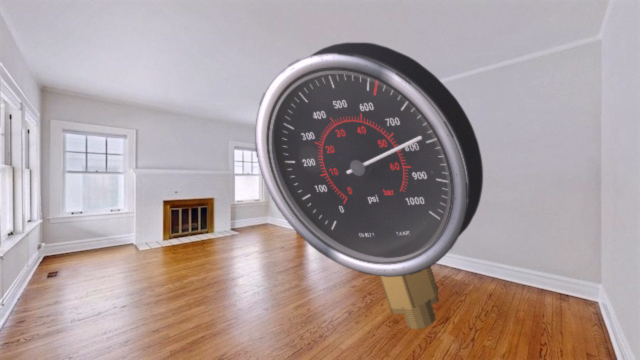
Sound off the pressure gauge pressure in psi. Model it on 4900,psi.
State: 780,psi
